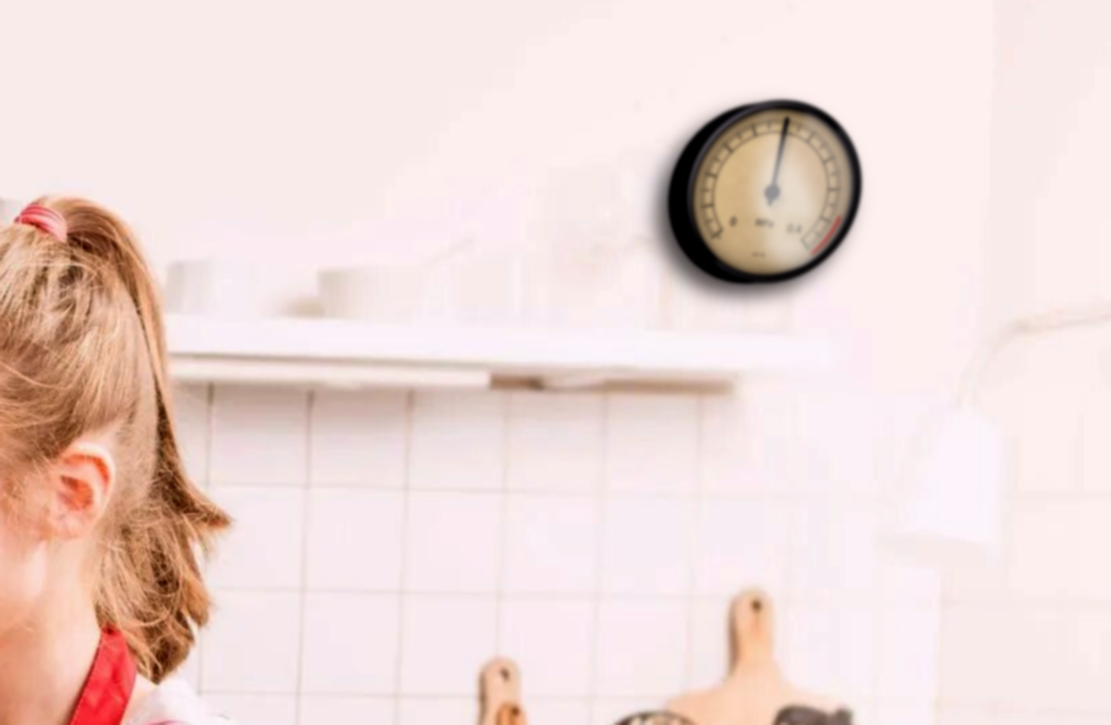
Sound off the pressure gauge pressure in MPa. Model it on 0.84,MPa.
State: 0.2,MPa
